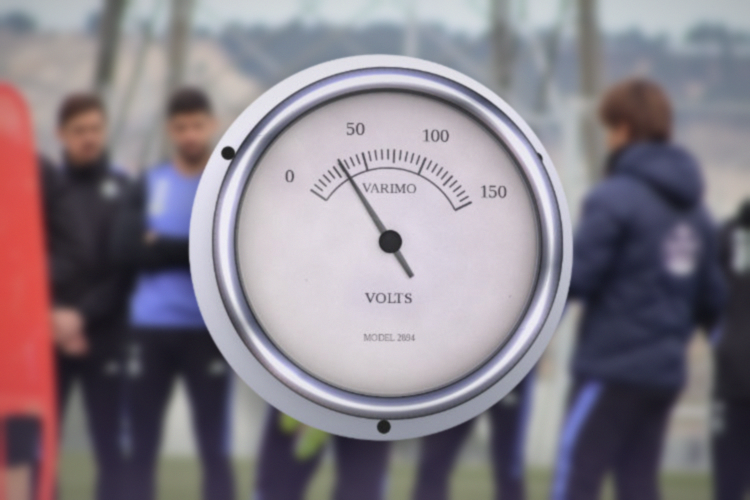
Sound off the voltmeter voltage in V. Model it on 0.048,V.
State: 30,V
